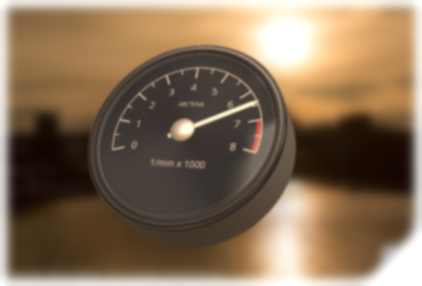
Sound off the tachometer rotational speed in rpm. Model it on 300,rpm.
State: 6500,rpm
